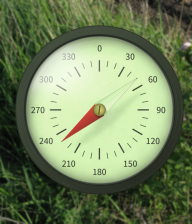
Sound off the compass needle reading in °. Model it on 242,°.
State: 230,°
